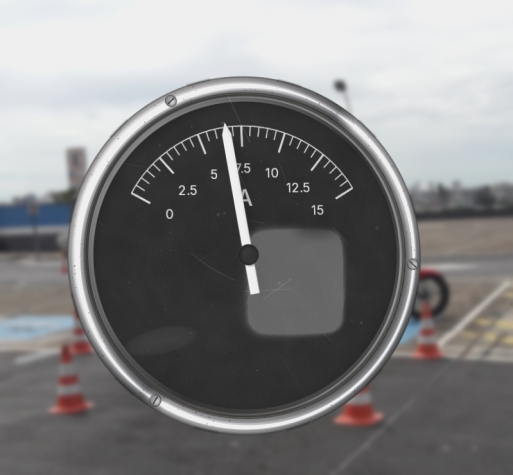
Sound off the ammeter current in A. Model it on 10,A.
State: 6.5,A
